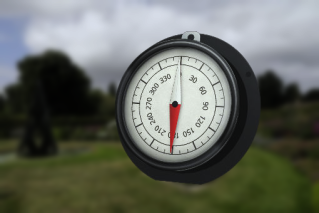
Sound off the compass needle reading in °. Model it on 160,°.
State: 180,°
